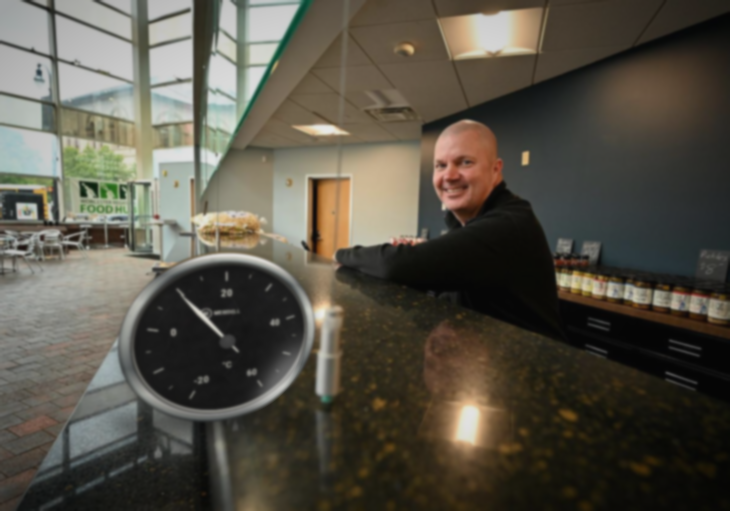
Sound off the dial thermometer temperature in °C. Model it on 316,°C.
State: 10,°C
